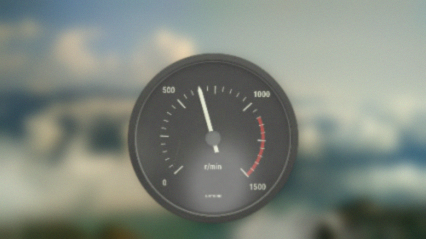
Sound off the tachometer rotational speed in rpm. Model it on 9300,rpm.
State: 650,rpm
